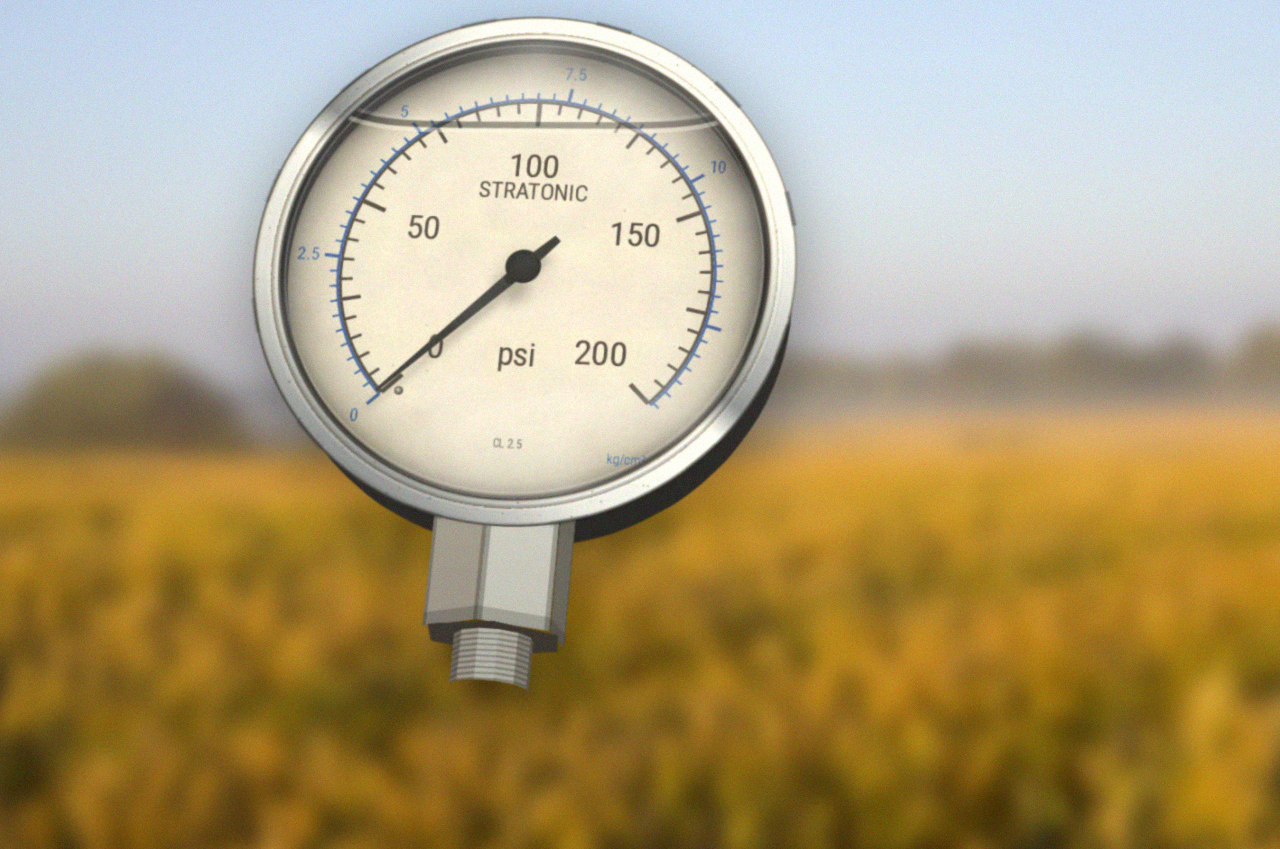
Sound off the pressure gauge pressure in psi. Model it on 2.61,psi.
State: 0,psi
